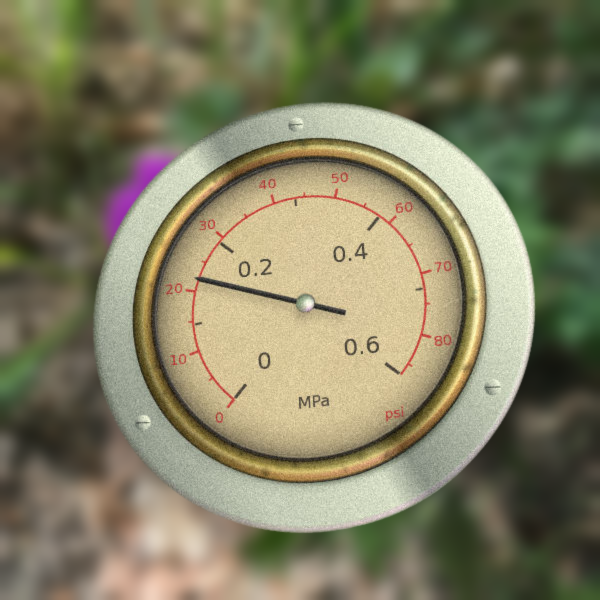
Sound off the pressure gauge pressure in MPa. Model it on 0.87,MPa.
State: 0.15,MPa
